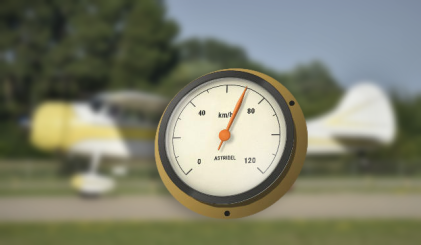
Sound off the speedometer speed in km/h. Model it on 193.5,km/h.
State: 70,km/h
